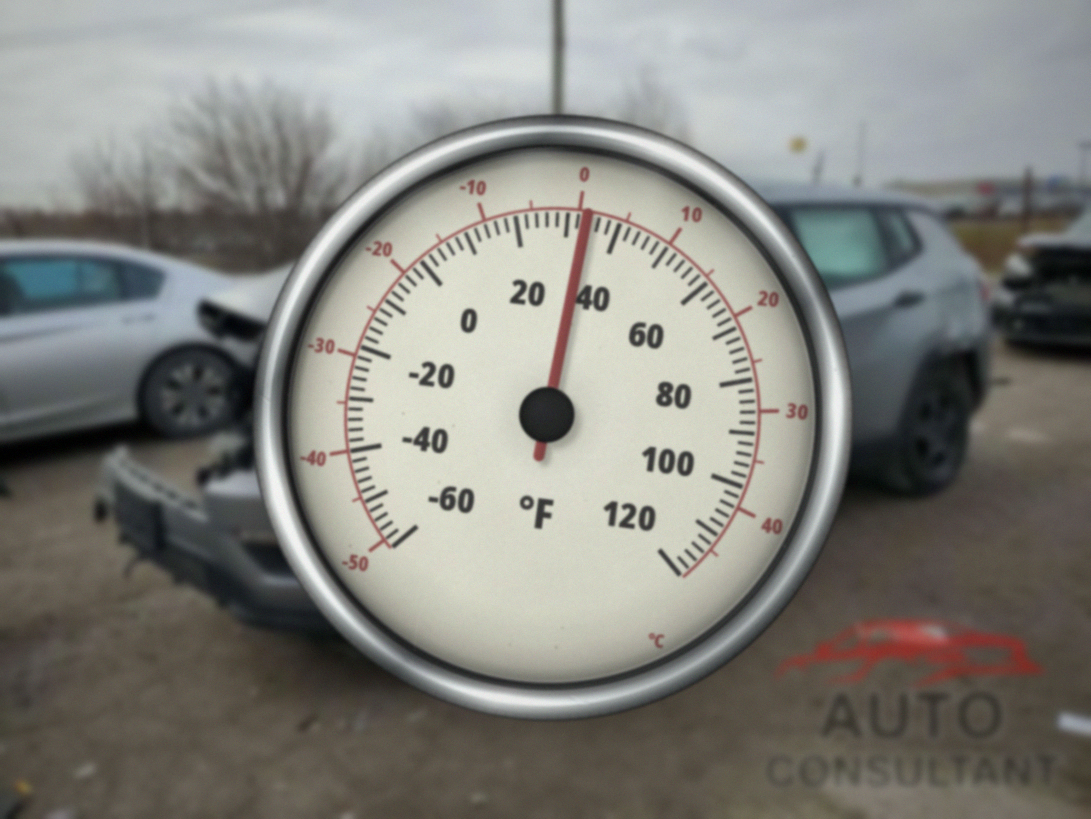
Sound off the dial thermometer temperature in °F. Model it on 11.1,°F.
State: 34,°F
